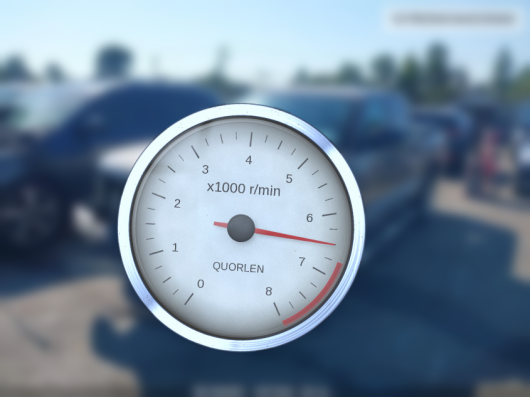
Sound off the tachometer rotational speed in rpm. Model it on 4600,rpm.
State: 6500,rpm
